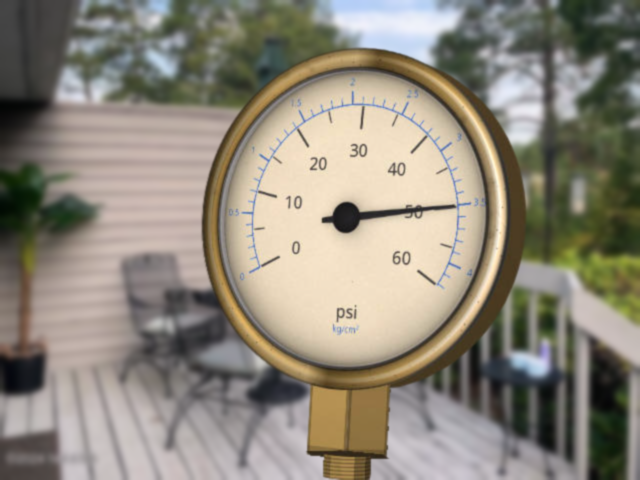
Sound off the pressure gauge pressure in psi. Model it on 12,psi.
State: 50,psi
